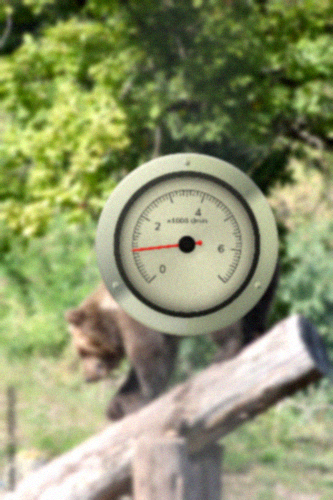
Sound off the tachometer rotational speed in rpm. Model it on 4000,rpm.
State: 1000,rpm
